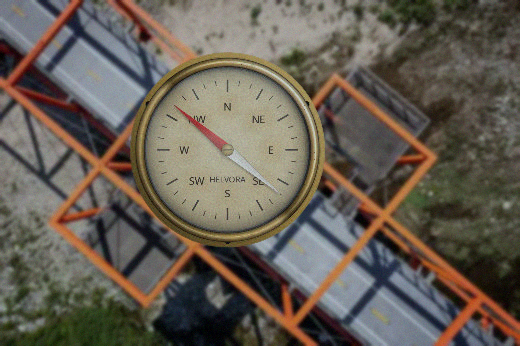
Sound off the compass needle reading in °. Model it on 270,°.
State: 310,°
